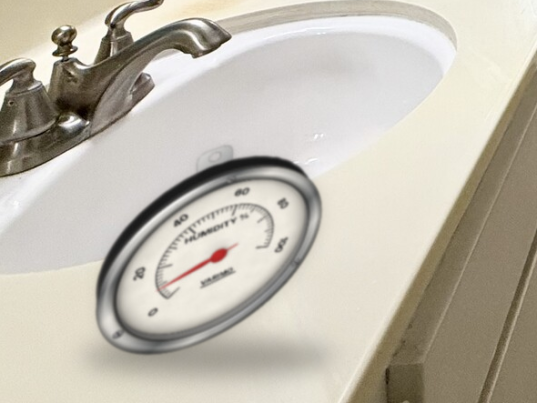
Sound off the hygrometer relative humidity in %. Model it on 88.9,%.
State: 10,%
